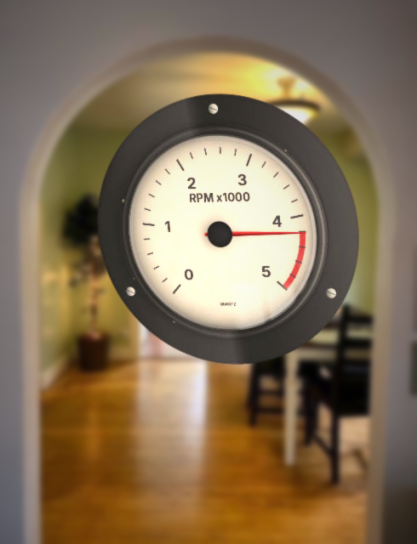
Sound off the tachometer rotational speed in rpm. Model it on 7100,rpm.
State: 4200,rpm
